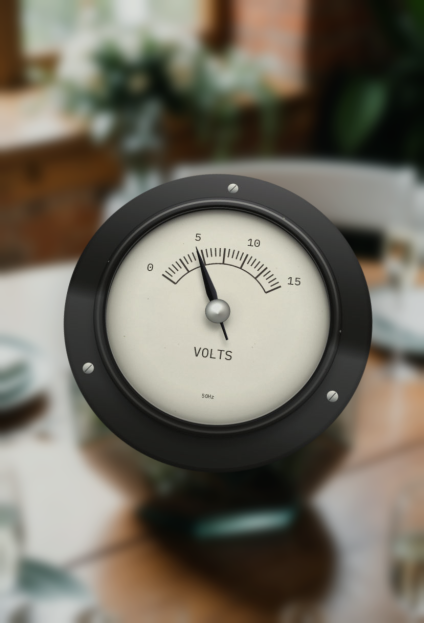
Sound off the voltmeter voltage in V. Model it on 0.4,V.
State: 4.5,V
